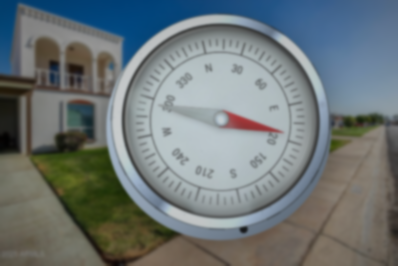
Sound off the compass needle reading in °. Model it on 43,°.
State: 115,°
